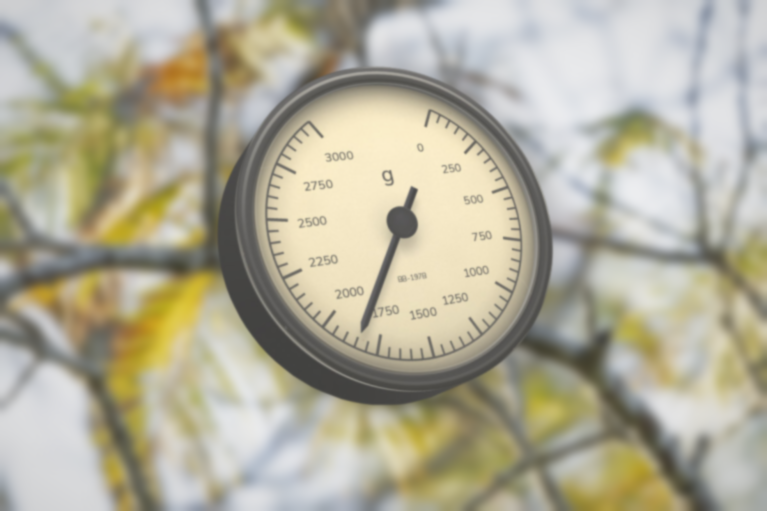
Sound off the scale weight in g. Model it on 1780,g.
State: 1850,g
